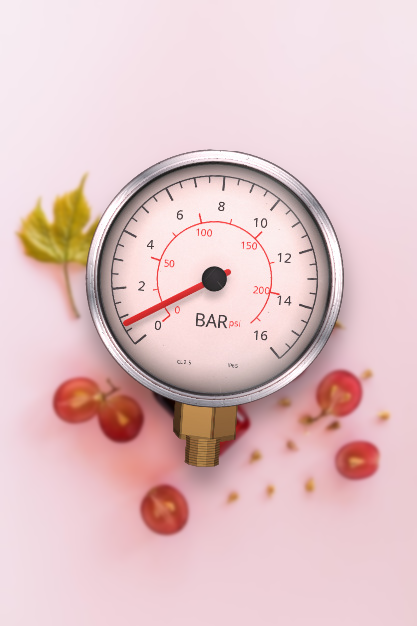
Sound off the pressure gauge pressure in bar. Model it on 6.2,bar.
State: 0.75,bar
